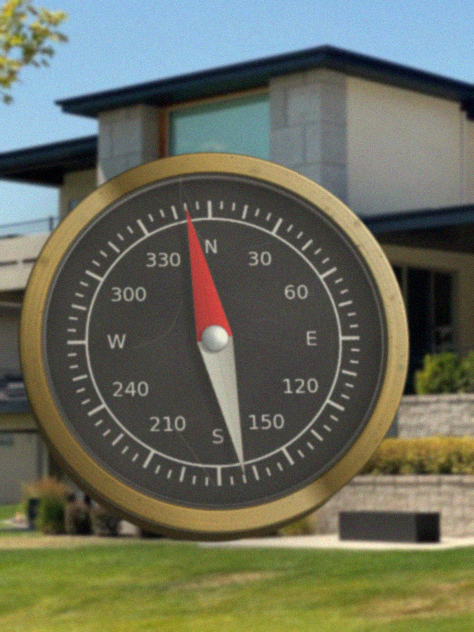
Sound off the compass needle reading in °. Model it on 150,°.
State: 350,°
